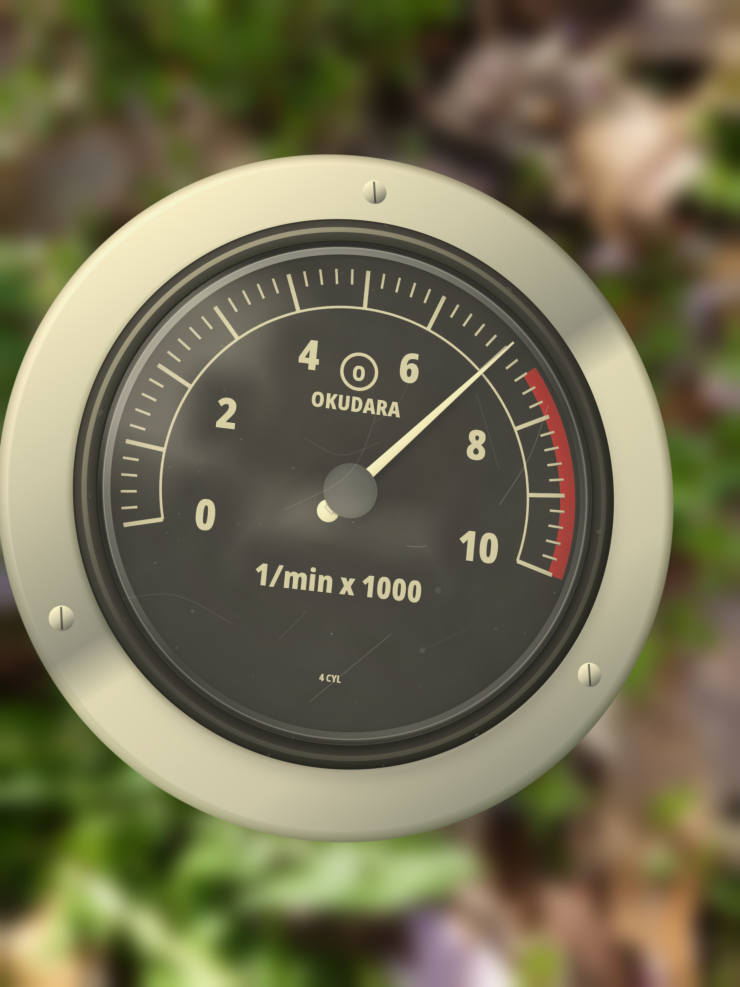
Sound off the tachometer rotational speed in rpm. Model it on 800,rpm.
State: 7000,rpm
